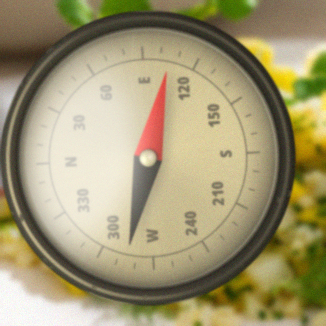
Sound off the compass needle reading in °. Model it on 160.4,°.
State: 105,°
